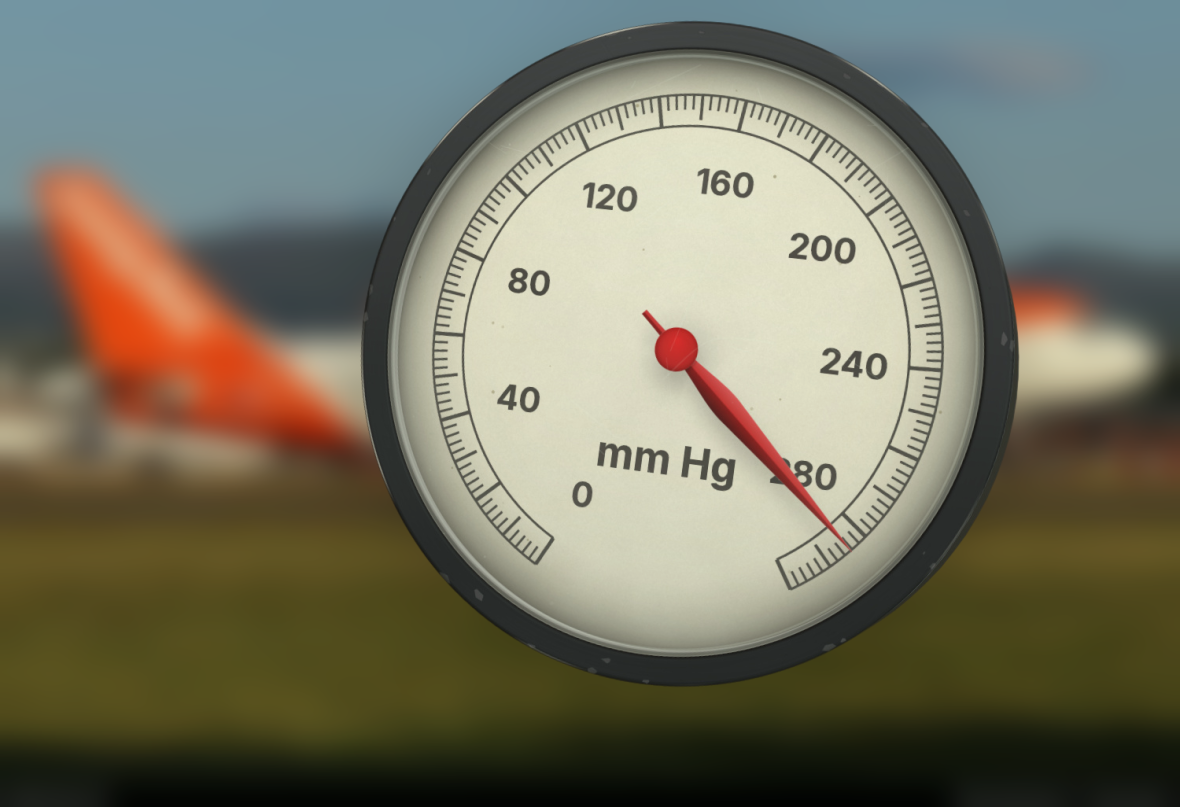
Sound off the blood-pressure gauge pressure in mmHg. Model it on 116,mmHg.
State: 284,mmHg
